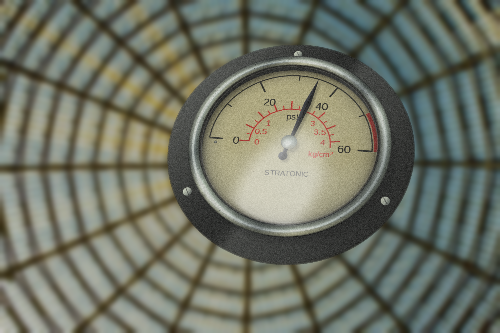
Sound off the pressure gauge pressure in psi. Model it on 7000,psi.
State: 35,psi
